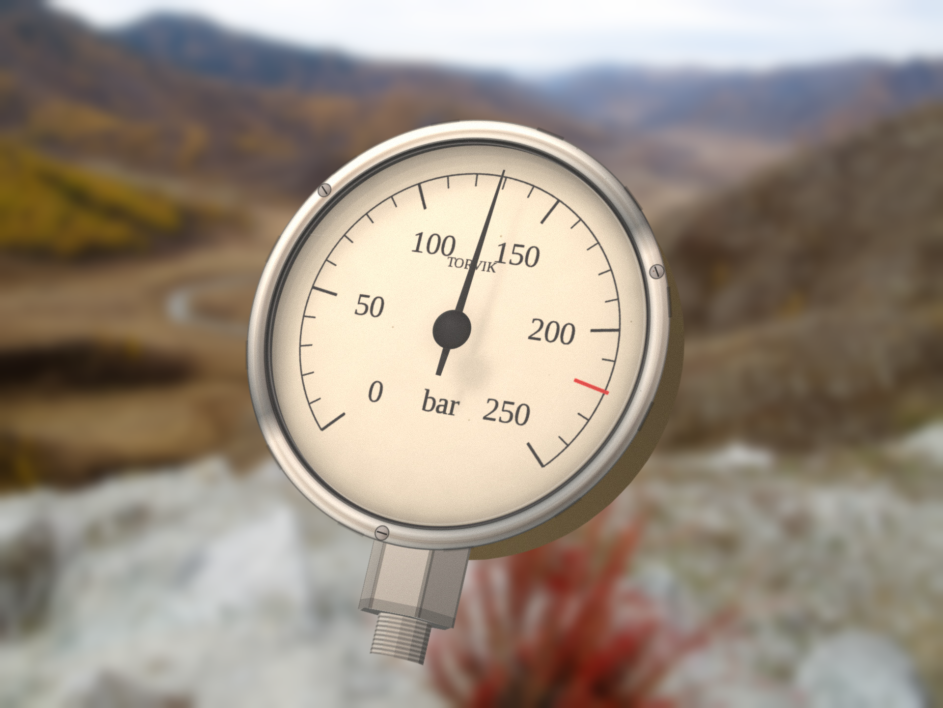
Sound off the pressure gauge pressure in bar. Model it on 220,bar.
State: 130,bar
